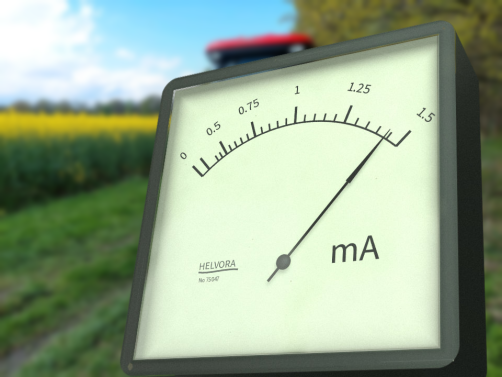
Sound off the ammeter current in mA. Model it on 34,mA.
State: 1.45,mA
